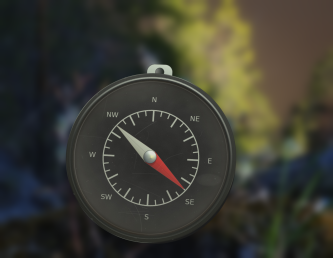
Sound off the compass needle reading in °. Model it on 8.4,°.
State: 130,°
